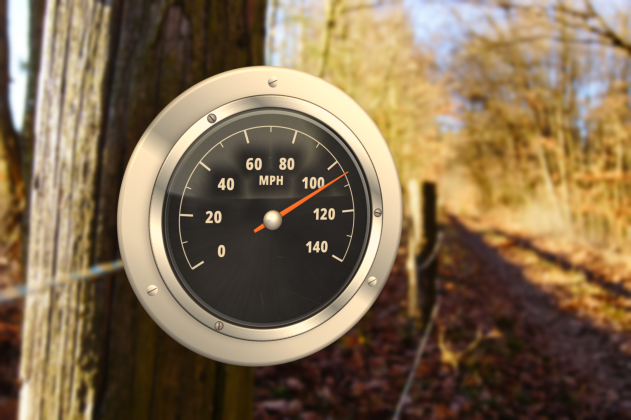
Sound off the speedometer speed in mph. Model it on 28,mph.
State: 105,mph
